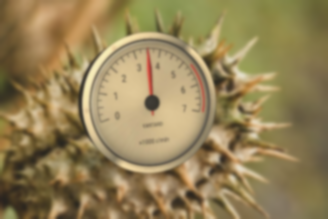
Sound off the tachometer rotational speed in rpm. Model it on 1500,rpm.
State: 3500,rpm
